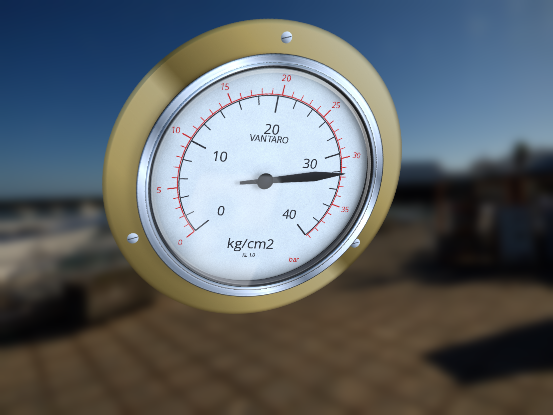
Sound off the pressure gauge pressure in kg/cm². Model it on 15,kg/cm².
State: 32,kg/cm²
